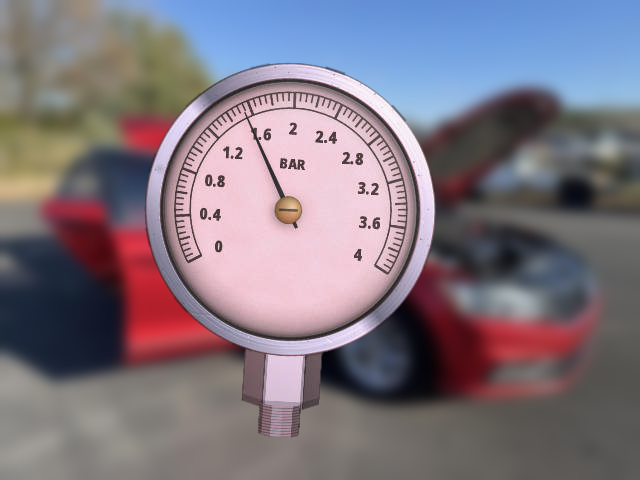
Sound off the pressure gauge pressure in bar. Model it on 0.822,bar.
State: 1.55,bar
